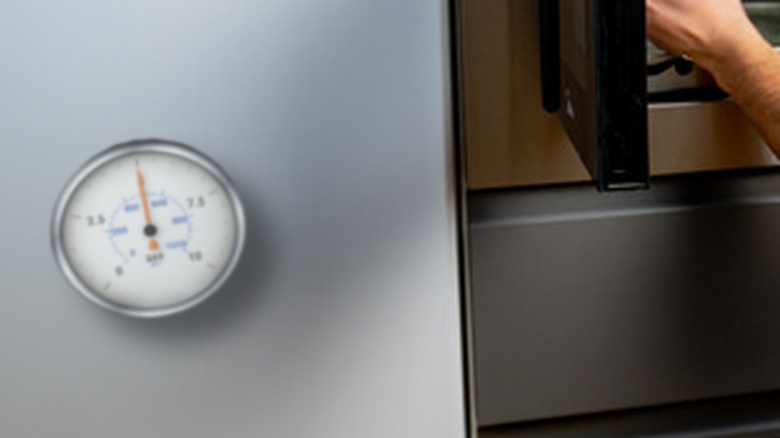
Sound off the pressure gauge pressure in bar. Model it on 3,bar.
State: 5,bar
